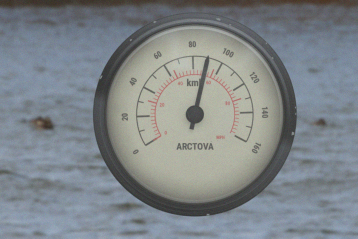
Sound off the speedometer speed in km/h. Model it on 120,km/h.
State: 90,km/h
